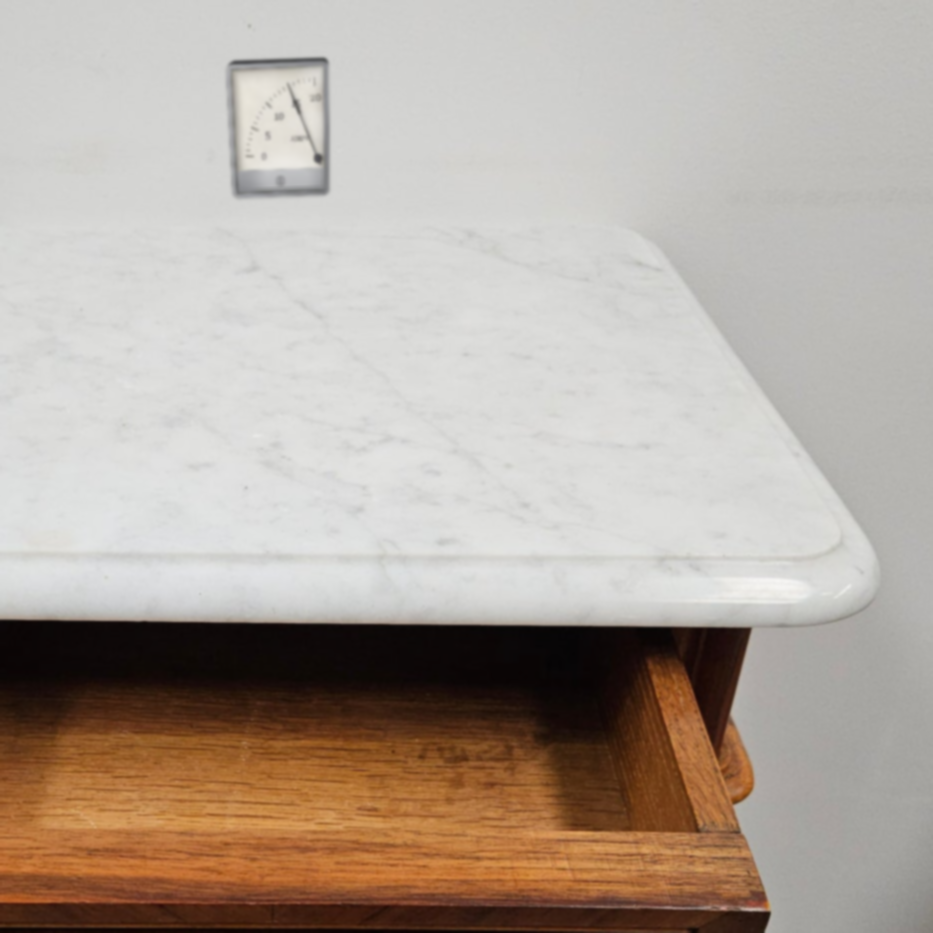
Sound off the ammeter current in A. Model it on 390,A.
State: 15,A
